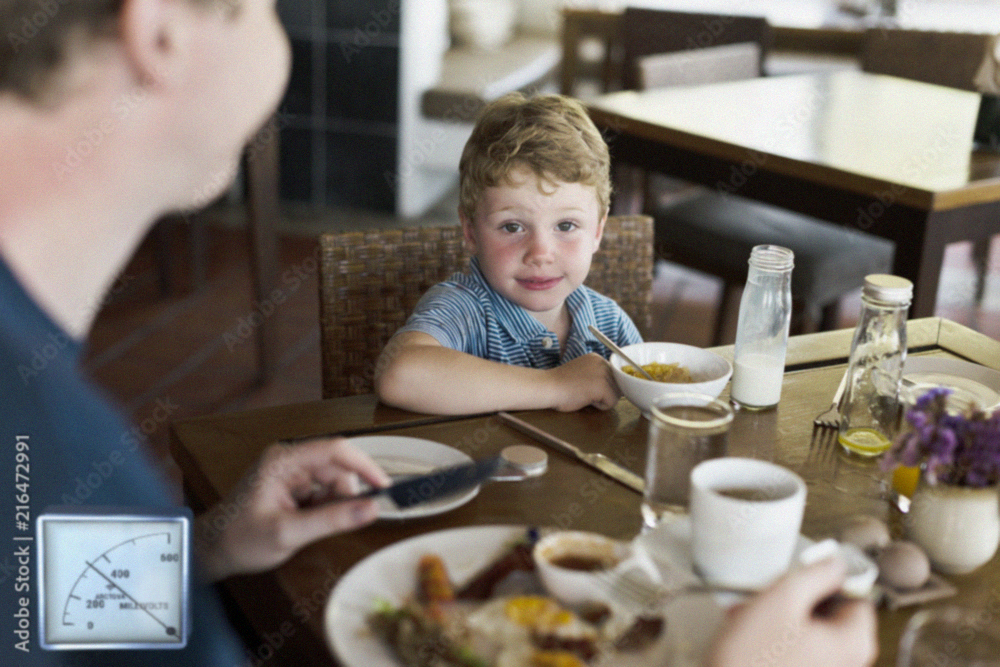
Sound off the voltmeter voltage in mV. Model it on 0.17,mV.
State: 350,mV
